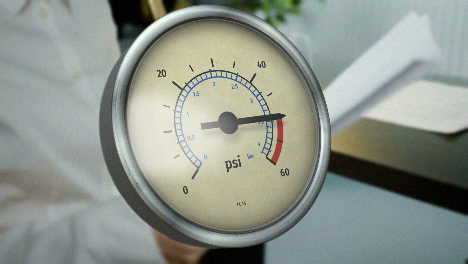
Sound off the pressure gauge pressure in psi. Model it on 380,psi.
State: 50,psi
